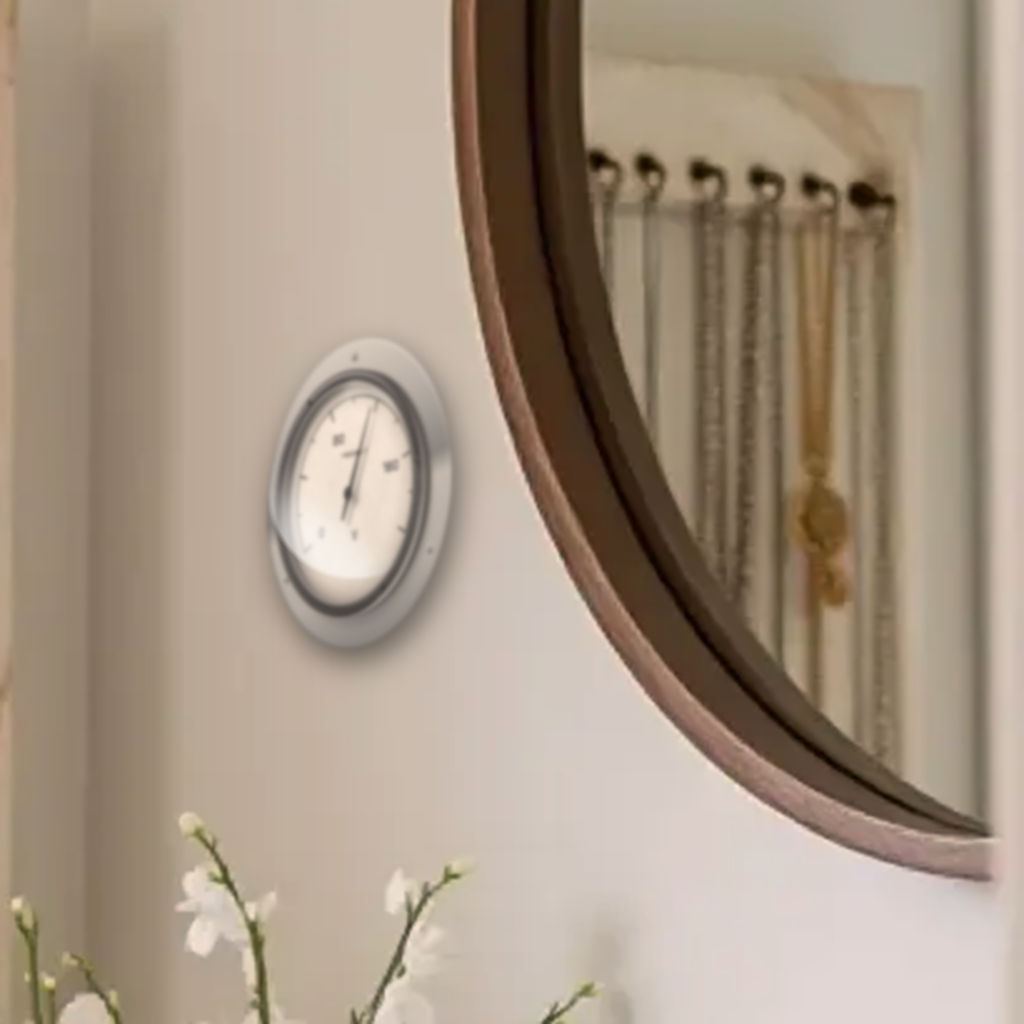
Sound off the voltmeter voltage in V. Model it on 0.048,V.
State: 120,V
